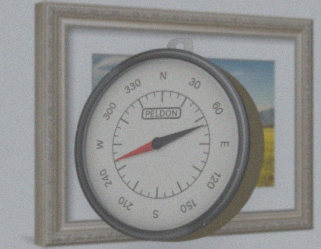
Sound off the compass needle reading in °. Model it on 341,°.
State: 250,°
